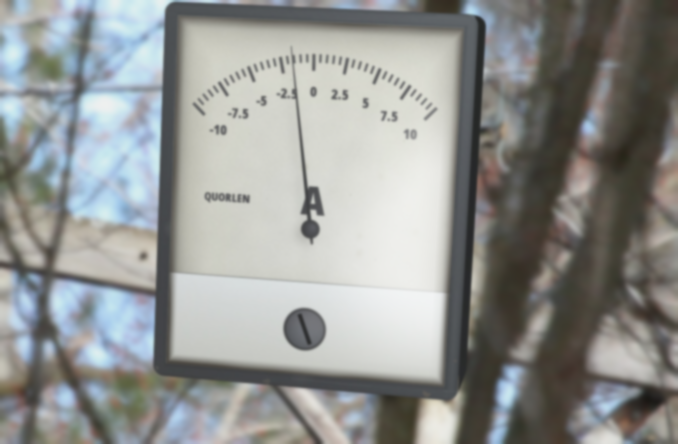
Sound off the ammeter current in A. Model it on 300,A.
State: -1.5,A
